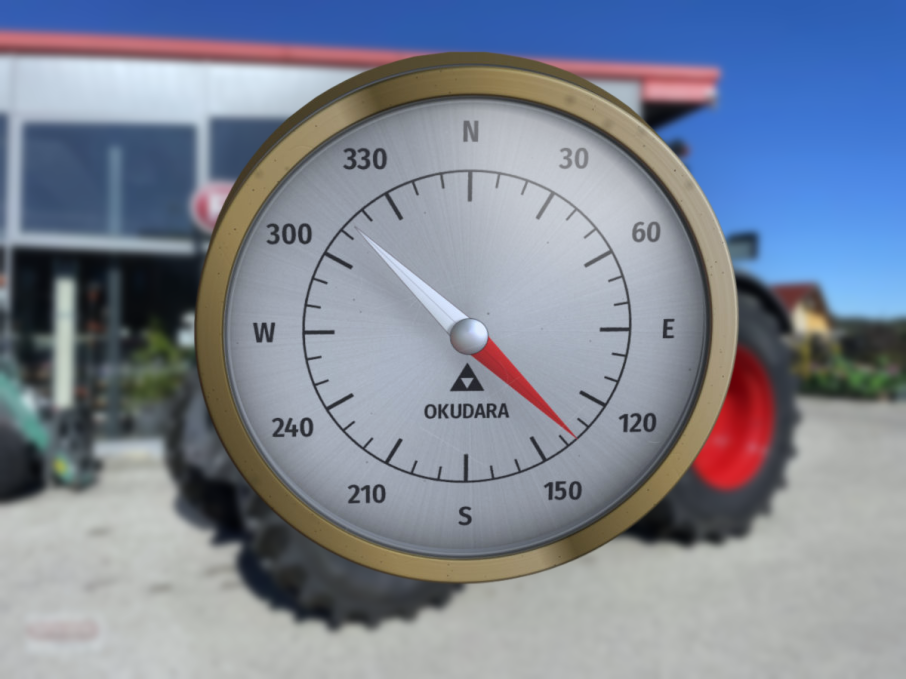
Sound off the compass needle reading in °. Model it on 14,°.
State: 135,°
